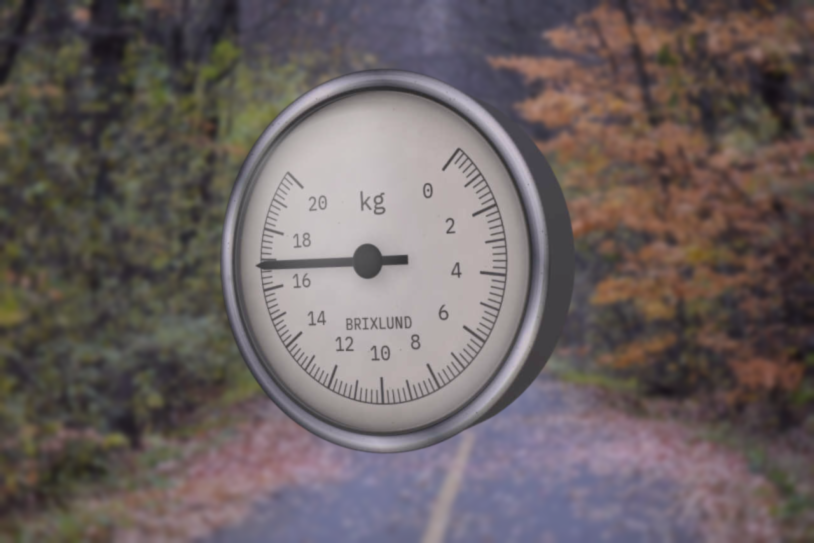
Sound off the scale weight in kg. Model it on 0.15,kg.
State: 16.8,kg
